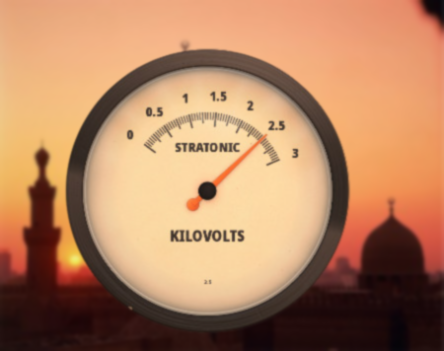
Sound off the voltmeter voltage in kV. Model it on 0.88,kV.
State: 2.5,kV
